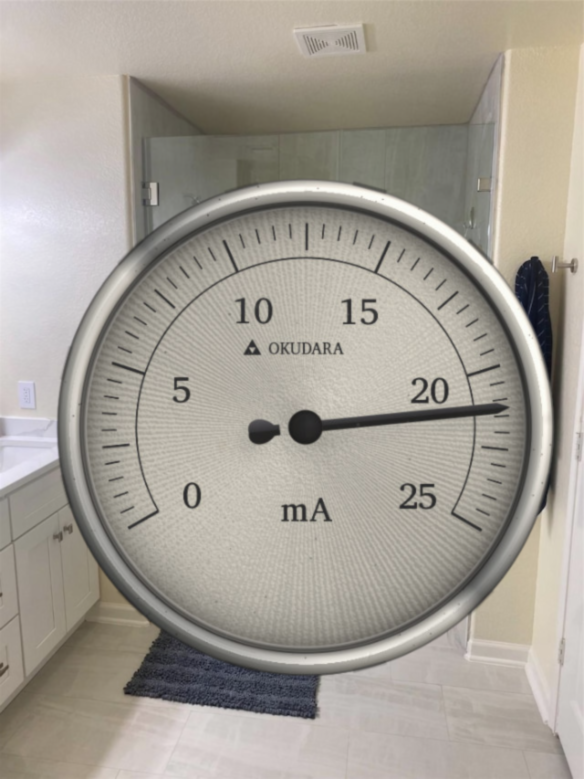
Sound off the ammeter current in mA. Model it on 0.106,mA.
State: 21.25,mA
